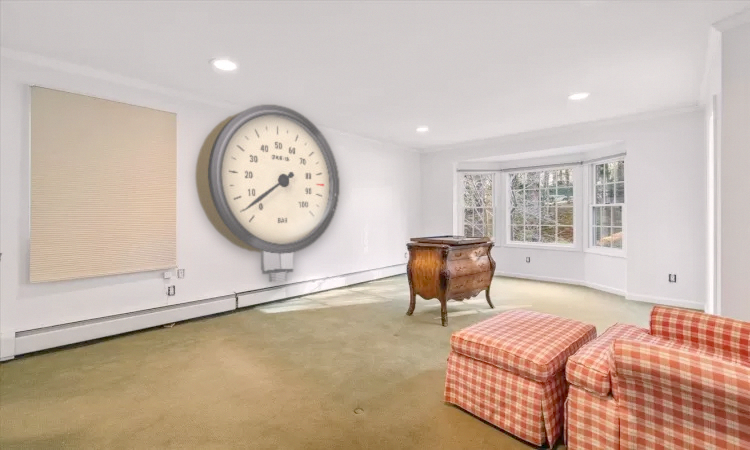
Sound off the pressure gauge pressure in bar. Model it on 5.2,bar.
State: 5,bar
